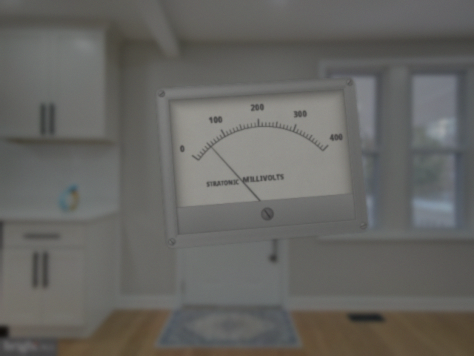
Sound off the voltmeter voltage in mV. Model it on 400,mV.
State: 50,mV
